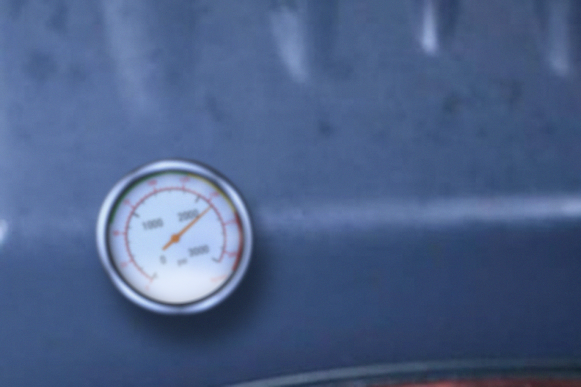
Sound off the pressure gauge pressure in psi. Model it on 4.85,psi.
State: 2200,psi
